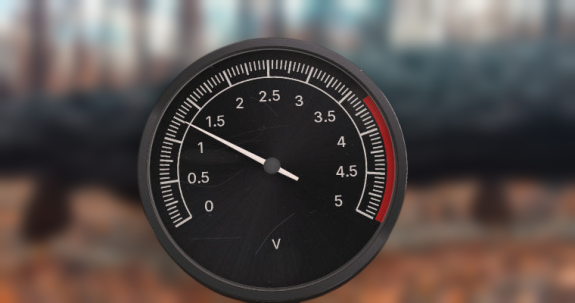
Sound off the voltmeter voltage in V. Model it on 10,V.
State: 1.25,V
